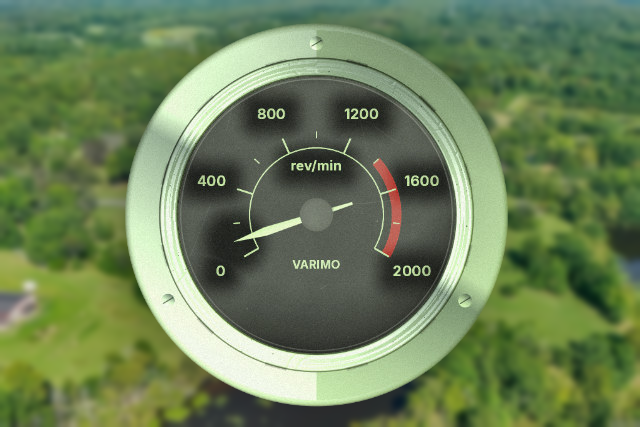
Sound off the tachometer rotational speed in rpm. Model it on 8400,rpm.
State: 100,rpm
